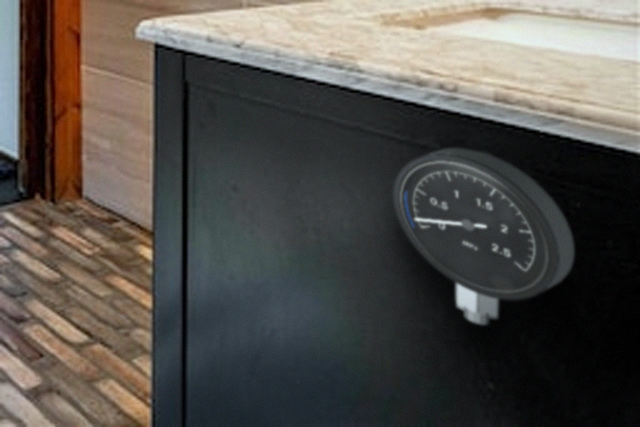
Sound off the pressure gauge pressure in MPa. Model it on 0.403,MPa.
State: 0.1,MPa
